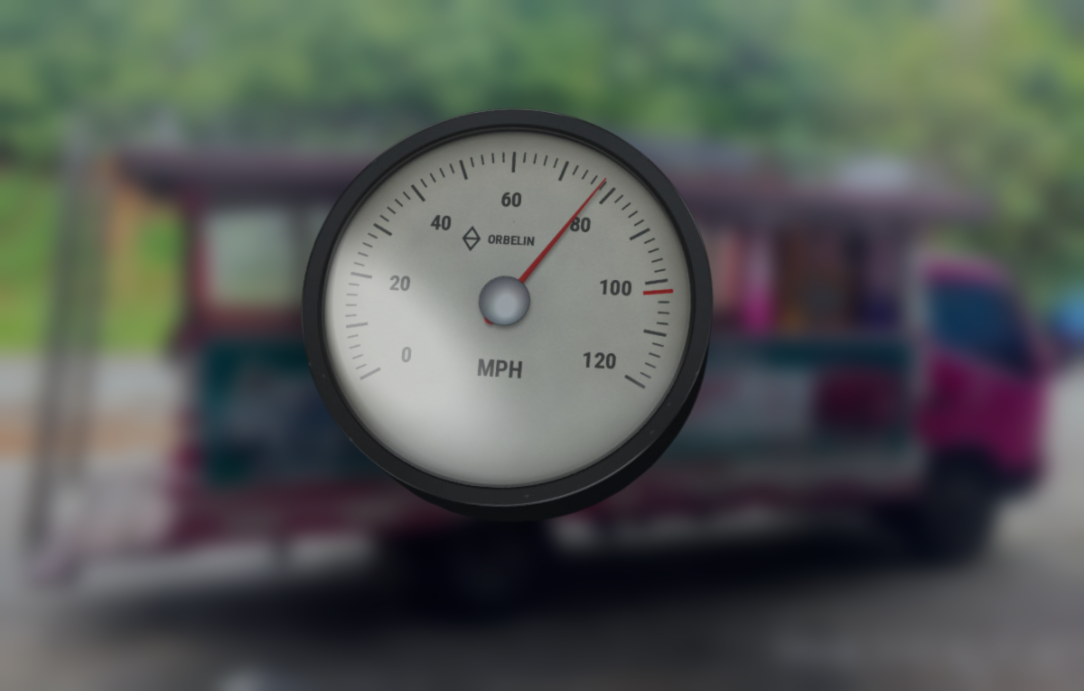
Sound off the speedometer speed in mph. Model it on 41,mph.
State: 78,mph
